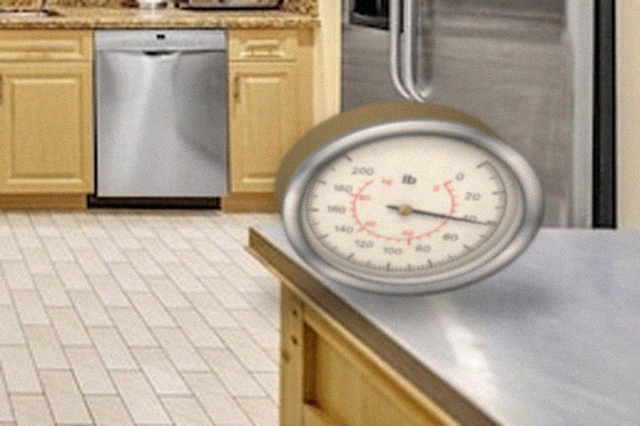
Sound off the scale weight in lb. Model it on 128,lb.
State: 40,lb
